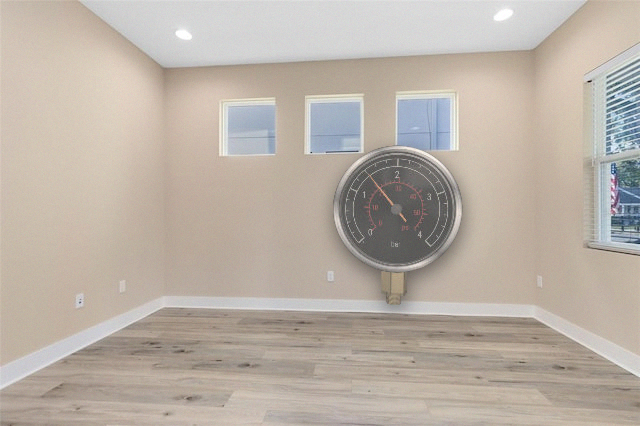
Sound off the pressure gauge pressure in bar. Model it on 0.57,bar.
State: 1.4,bar
